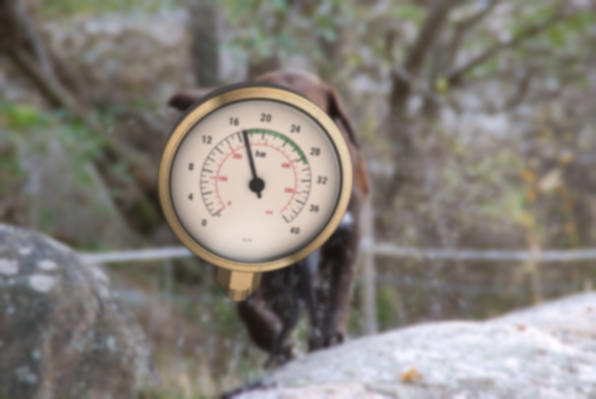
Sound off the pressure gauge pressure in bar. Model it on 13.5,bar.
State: 17,bar
